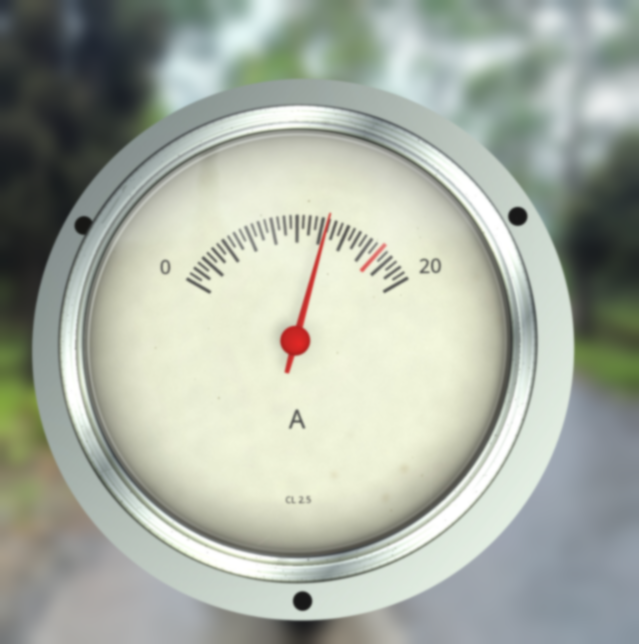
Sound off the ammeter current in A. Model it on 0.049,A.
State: 12.5,A
